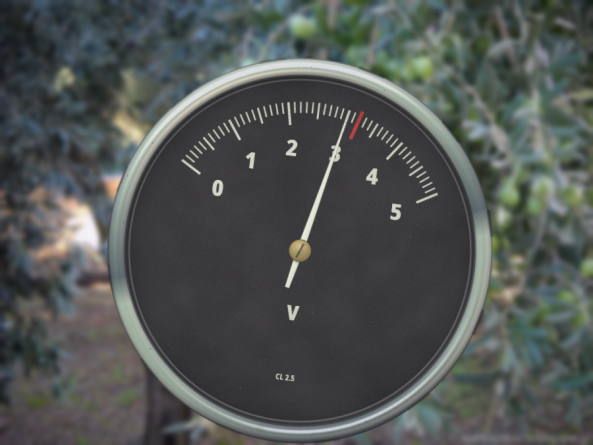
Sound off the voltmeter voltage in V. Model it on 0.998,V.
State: 3,V
